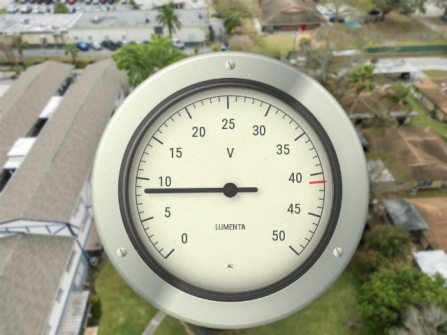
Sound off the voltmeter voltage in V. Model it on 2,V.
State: 8.5,V
